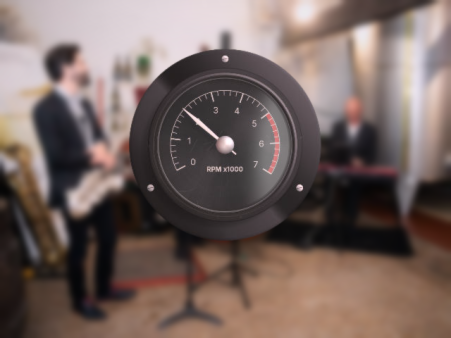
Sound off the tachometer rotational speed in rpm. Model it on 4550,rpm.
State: 2000,rpm
